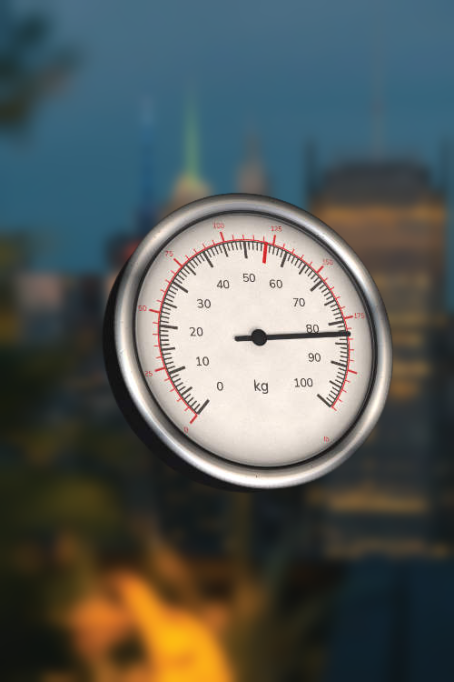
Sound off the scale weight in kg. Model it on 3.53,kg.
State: 83,kg
